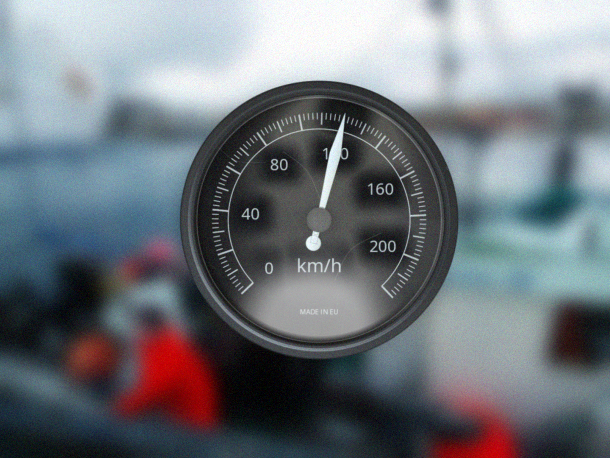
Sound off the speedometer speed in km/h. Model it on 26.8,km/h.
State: 120,km/h
